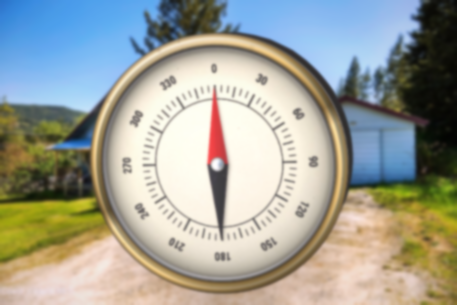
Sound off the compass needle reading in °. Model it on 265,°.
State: 0,°
